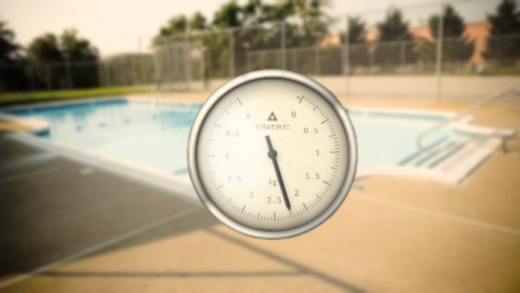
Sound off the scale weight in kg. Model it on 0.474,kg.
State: 2.25,kg
